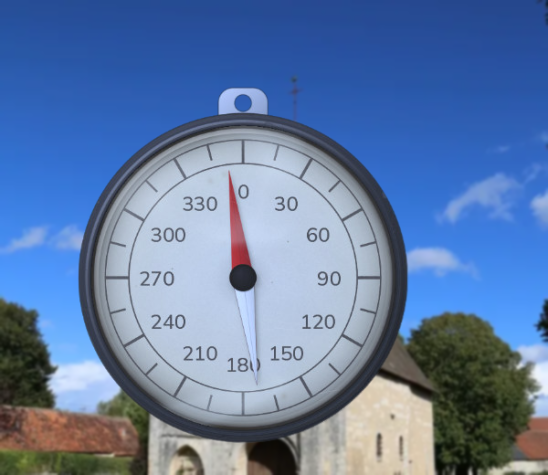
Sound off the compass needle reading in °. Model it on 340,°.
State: 352.5,°
